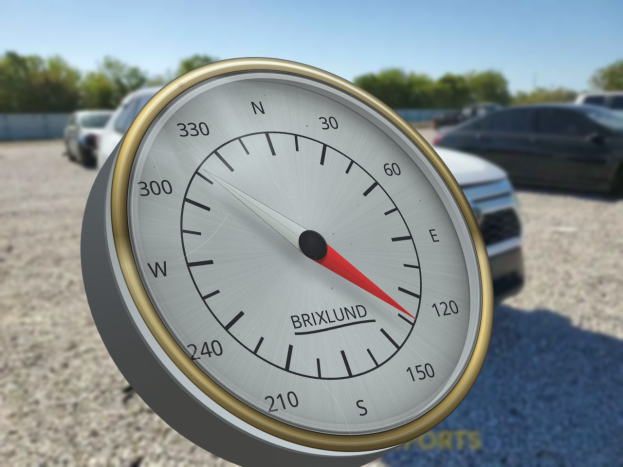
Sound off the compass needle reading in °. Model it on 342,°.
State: 135,°
